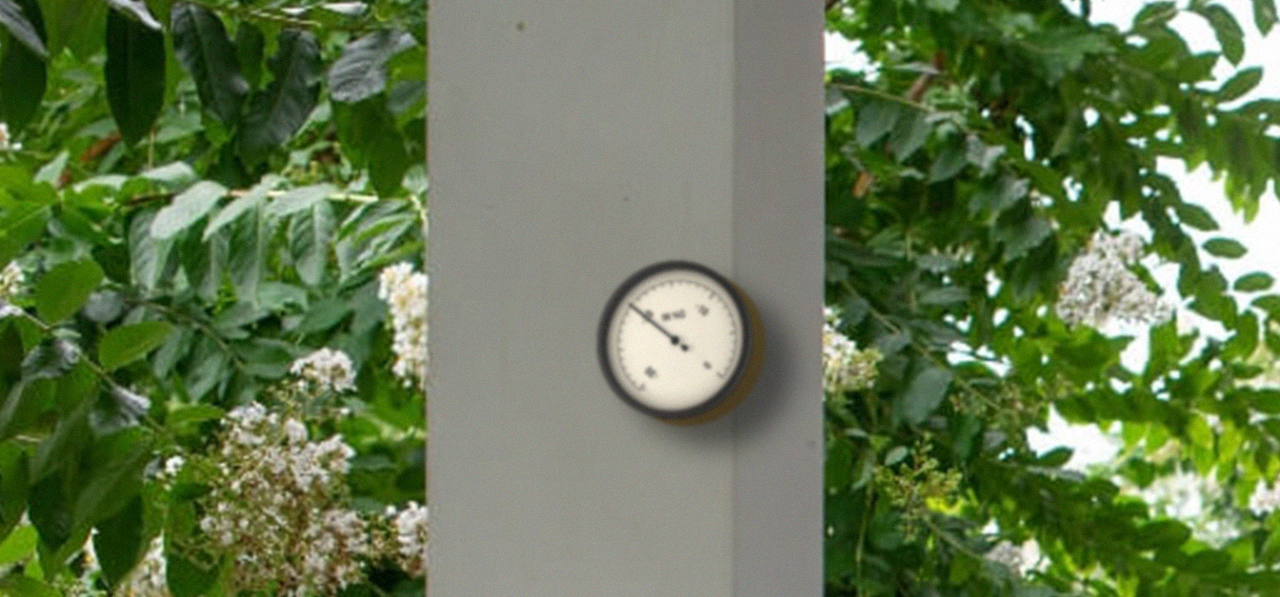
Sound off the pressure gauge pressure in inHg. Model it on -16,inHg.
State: -20,inHg
